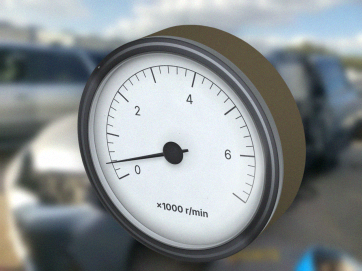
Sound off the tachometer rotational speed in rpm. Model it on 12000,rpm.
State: 400,rpm
